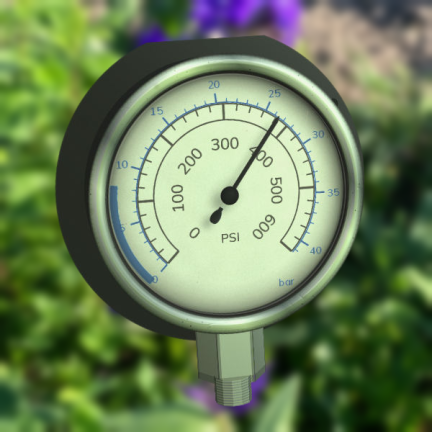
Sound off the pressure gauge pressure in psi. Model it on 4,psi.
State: 380,psi
